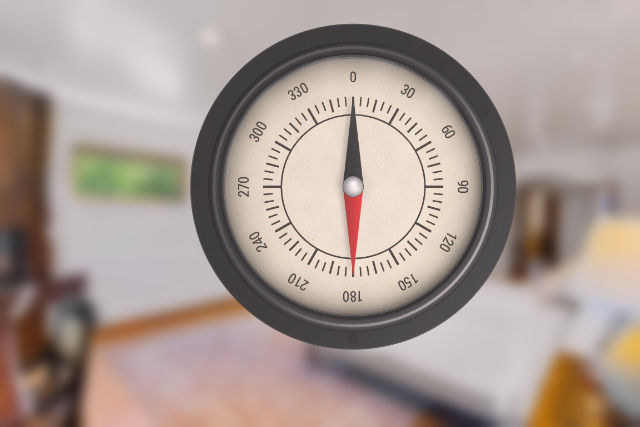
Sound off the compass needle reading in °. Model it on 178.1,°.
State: 180,°
